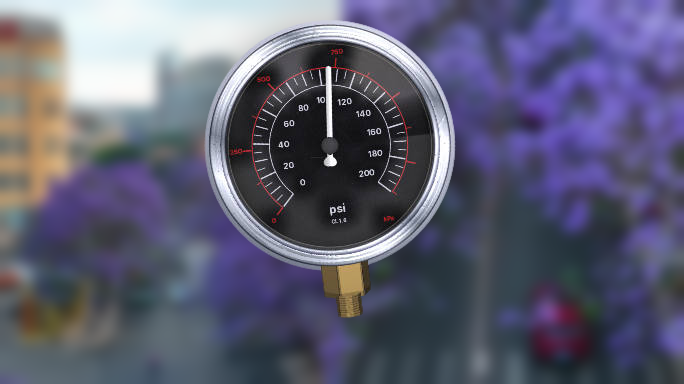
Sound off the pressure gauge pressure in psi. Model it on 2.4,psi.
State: 105,psi
